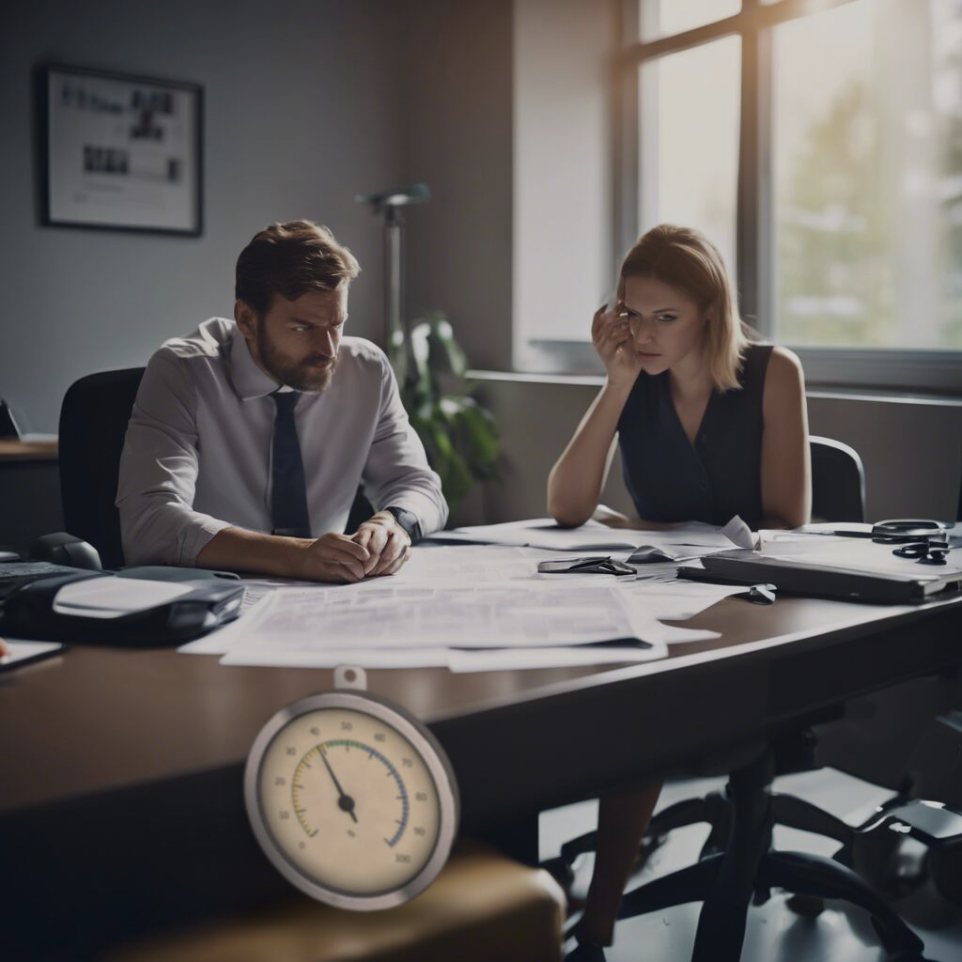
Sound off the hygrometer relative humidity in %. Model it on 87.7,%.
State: 40,%
